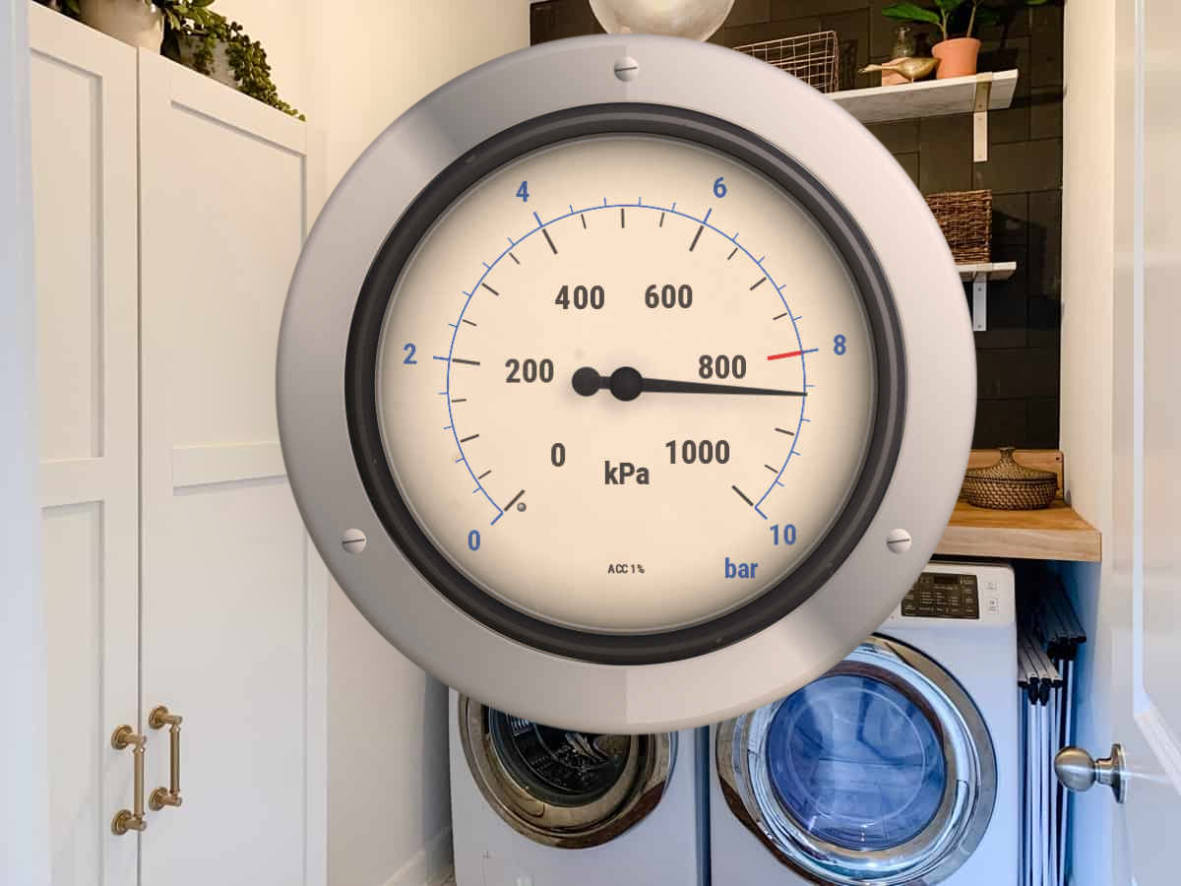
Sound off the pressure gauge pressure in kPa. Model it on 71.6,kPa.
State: 850,kPa
